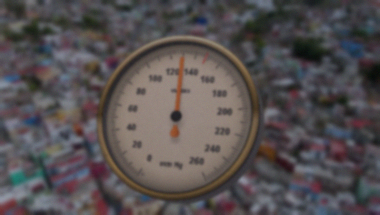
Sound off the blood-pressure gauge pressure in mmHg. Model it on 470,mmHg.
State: 130,mmHg
